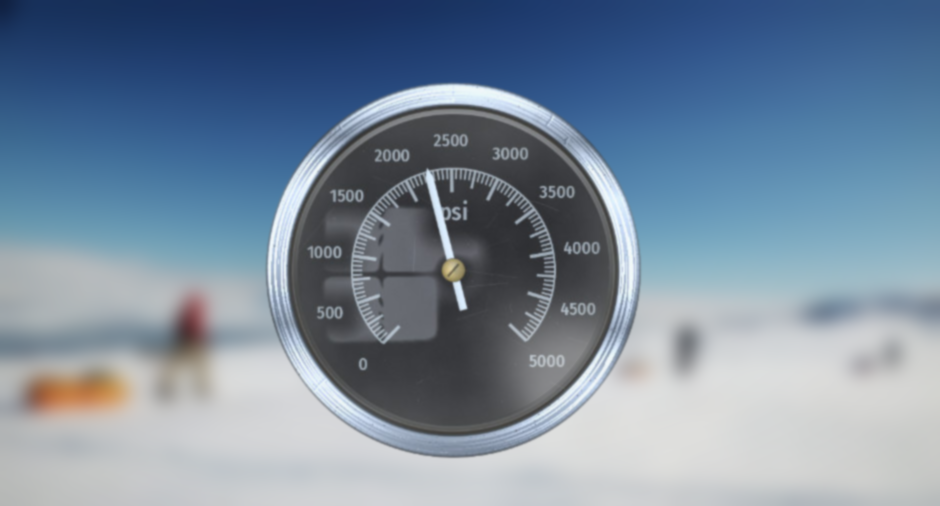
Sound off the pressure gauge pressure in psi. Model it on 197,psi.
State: 2250,psi
